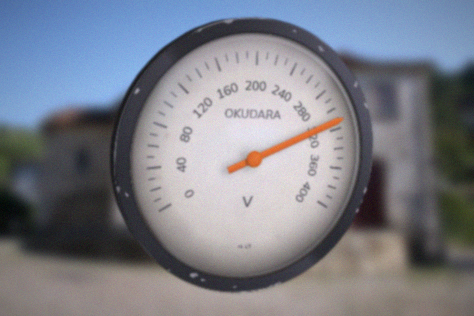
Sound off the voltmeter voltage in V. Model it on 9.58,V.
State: 310,V
